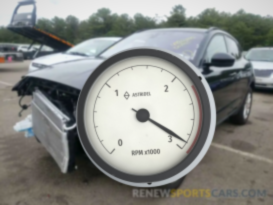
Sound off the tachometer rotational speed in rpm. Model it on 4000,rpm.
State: 2900,rpm
